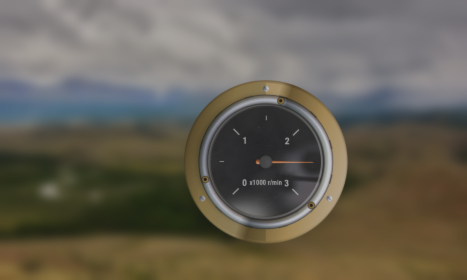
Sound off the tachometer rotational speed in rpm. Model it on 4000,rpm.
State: 2500,rpm
